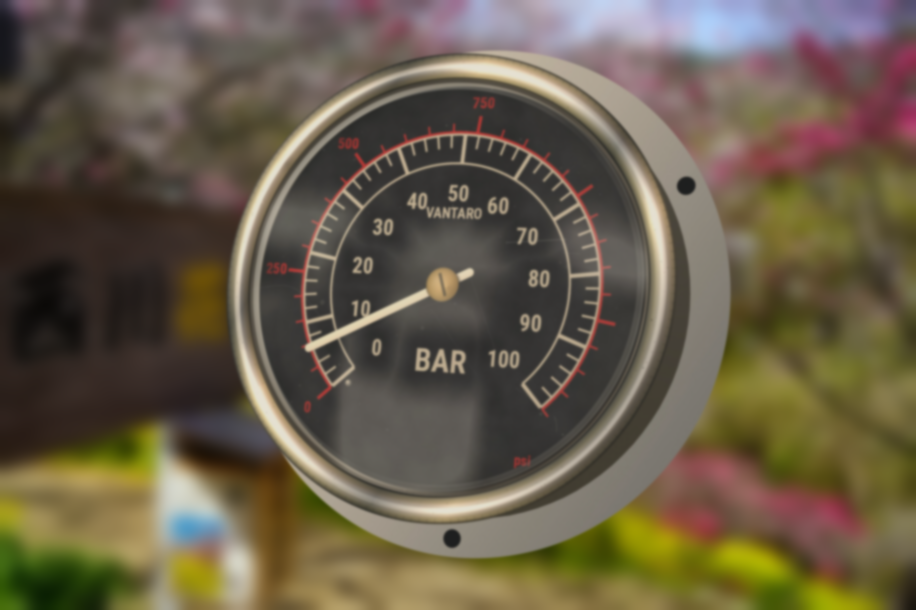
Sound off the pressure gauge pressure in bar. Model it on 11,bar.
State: 6,bar
